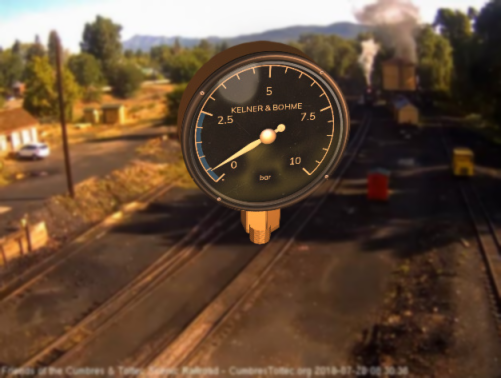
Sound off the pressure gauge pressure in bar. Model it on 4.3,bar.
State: 0.5,bar
